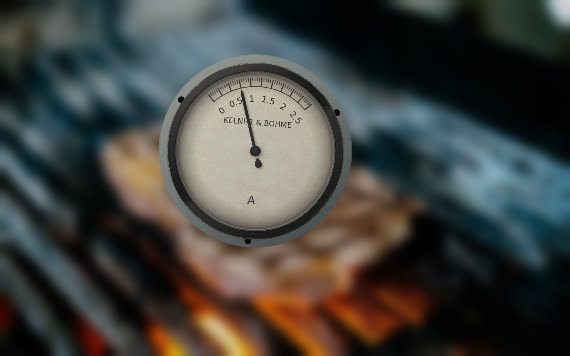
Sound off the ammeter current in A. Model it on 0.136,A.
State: 0.75,A
